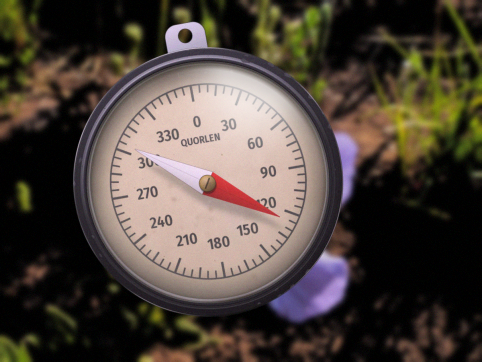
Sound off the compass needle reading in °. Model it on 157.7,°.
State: 125,°
